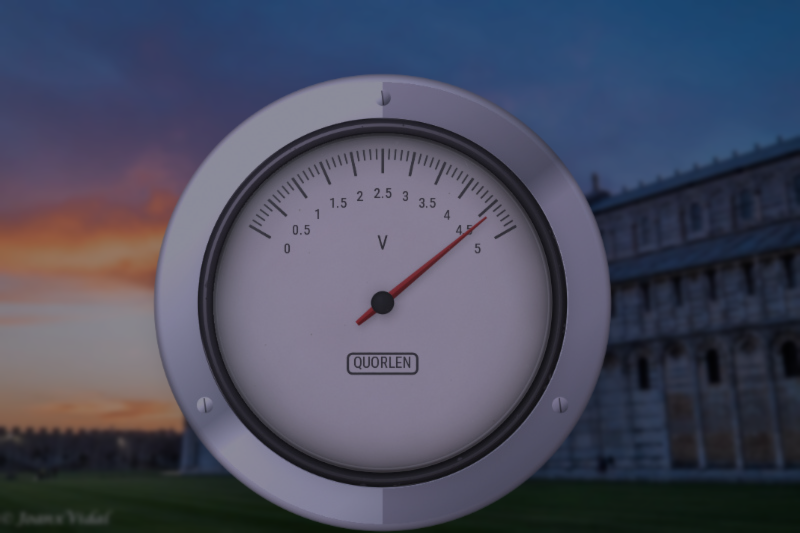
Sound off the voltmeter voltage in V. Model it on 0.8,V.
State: 4.6,V
